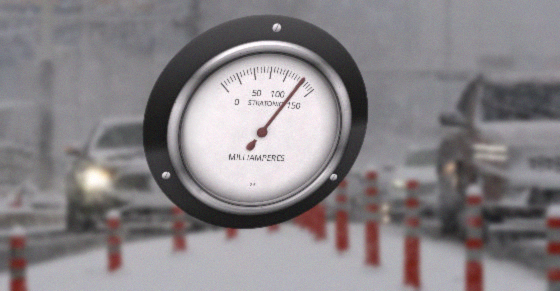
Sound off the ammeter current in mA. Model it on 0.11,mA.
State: 125,mA
